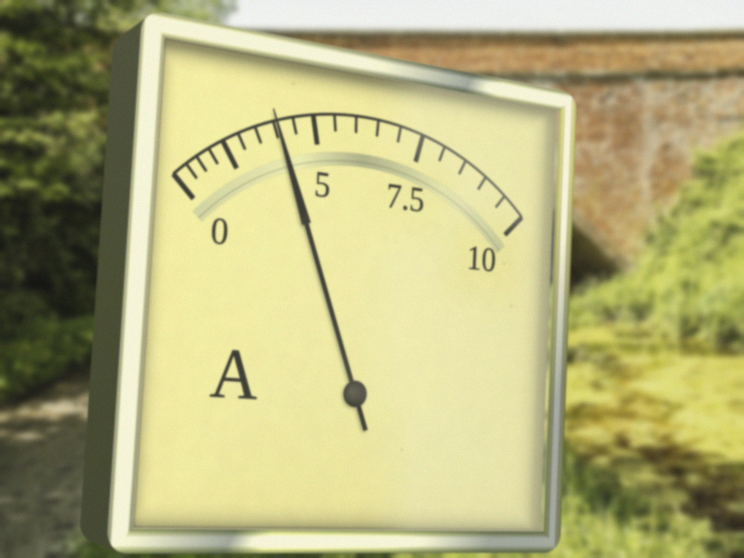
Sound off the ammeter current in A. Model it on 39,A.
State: 4,A
